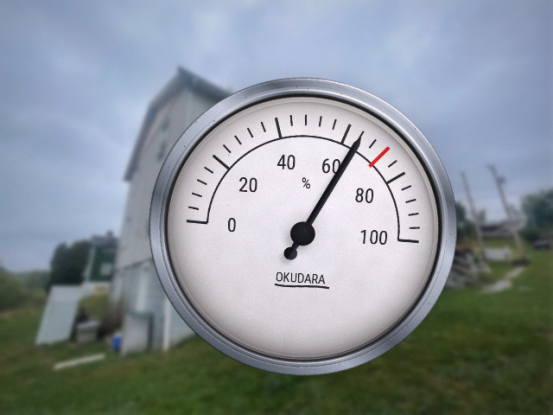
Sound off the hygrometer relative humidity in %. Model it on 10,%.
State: 64,%
